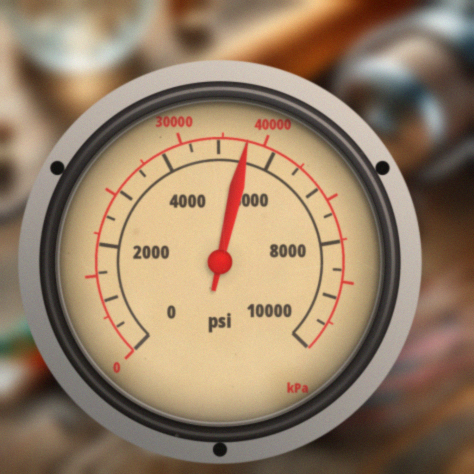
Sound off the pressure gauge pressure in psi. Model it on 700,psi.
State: 5500,psi
